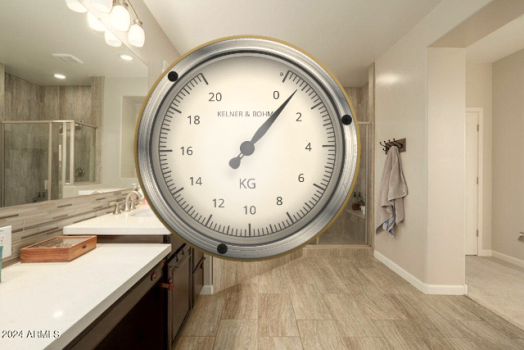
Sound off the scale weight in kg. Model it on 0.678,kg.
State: 0.8,kg
